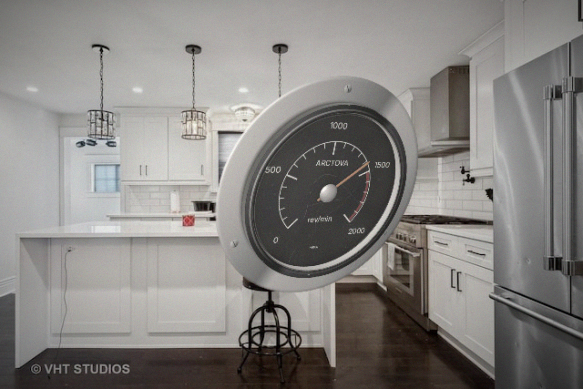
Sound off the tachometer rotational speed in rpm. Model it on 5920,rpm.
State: 1400,rpm
